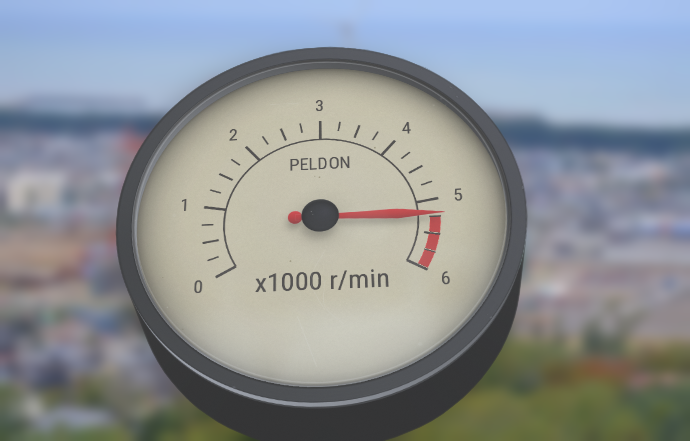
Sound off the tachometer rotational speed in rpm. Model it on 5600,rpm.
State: 5250,rpm
